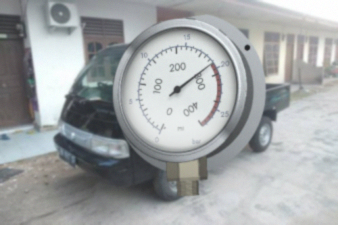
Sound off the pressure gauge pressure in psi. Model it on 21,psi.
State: 280,psi
